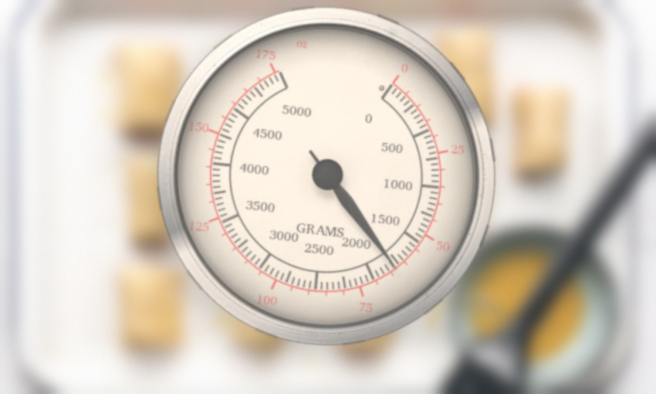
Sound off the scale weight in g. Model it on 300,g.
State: 1800,g
